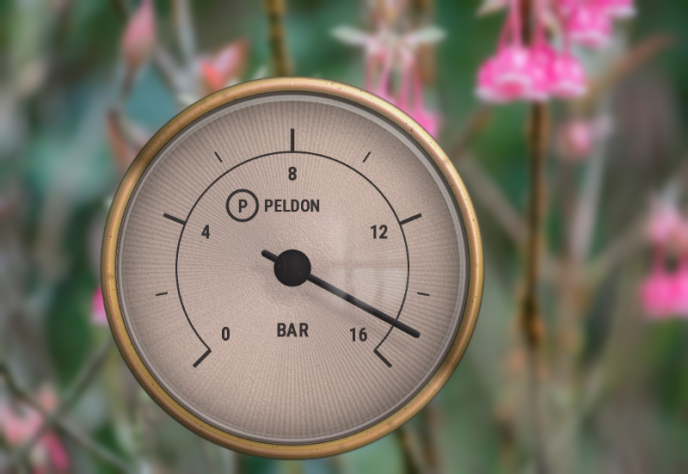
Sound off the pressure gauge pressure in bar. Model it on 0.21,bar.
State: 15,bar
